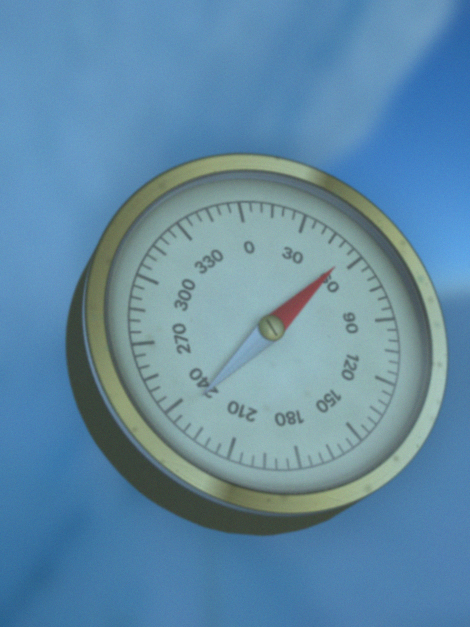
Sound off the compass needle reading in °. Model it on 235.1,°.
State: 55,°
